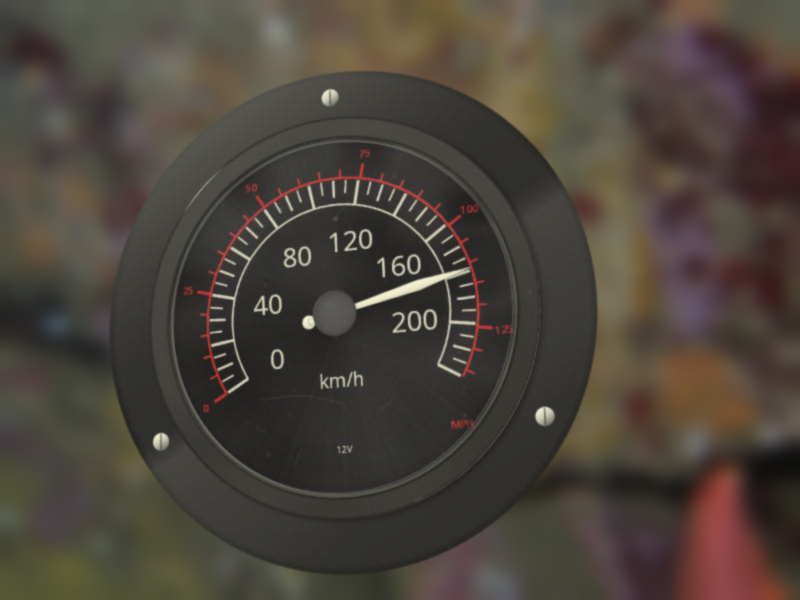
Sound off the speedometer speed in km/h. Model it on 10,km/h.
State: 180,km/h
